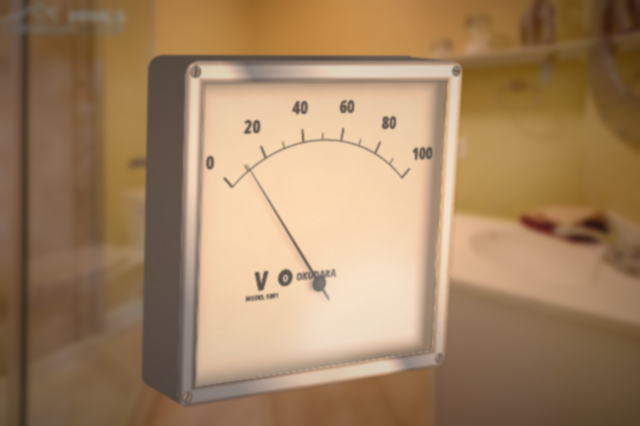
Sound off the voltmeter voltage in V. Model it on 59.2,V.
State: 10,V
